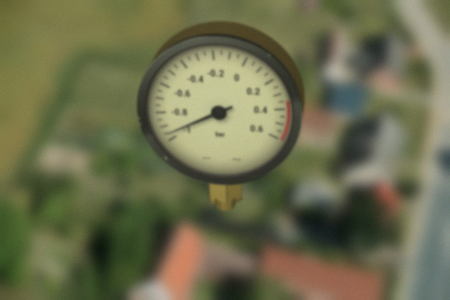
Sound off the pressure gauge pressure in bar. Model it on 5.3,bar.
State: -0.95,bar
